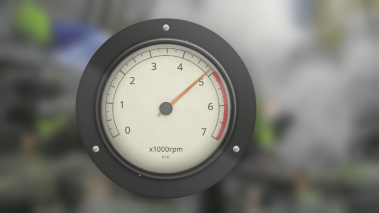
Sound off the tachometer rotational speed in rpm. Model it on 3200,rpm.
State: 4875,rpm
